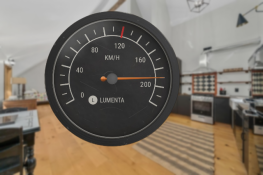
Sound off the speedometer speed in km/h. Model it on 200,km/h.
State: 190,km/h
